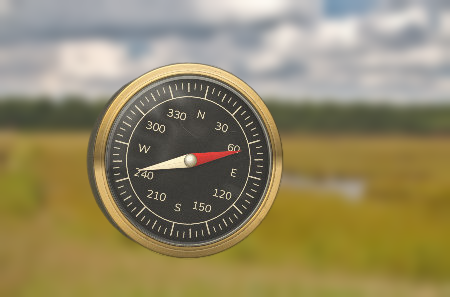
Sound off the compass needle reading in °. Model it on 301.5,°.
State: 65,°
